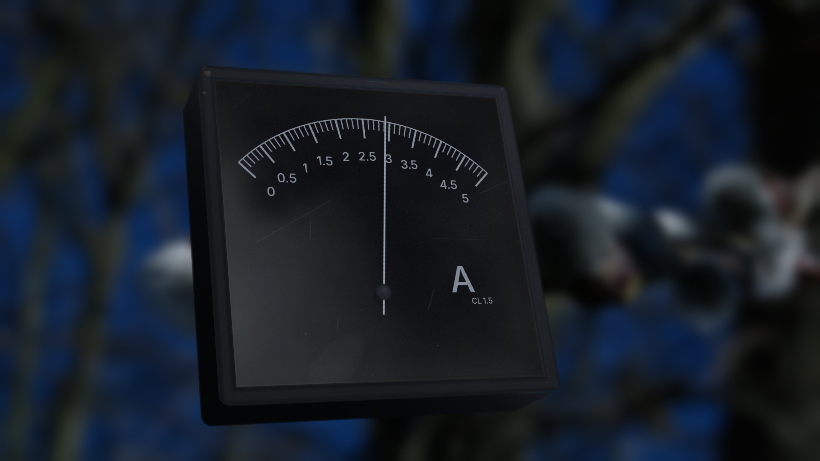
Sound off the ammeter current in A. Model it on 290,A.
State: 2.9,A
